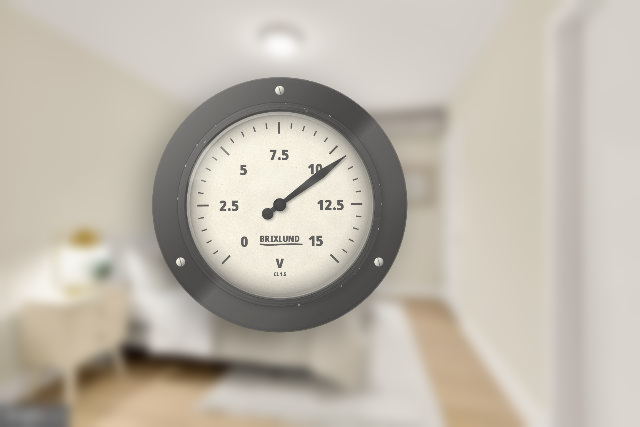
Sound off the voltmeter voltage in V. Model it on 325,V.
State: 10.5,V
